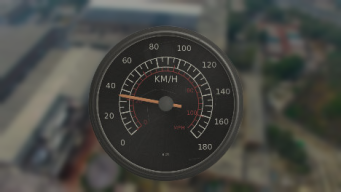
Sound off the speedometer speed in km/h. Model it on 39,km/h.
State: 35,km/h
